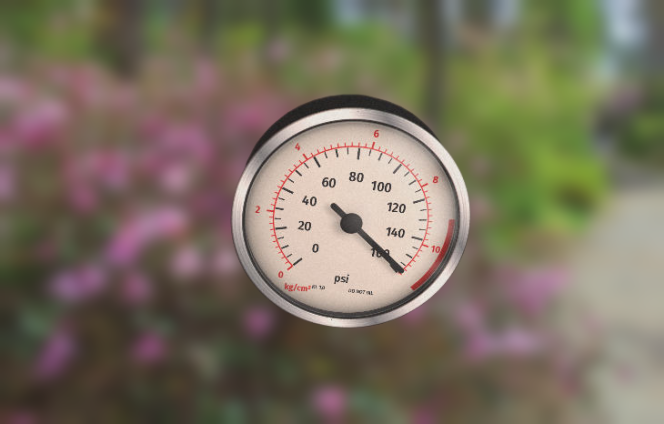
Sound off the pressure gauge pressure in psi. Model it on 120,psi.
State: 157.5,psi
